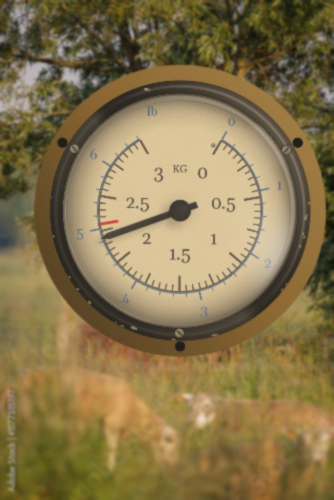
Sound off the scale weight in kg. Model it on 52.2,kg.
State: 2.2,kg
